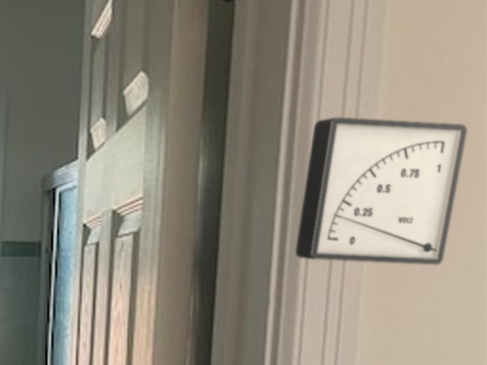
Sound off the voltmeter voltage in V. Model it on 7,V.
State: 0.15,V
